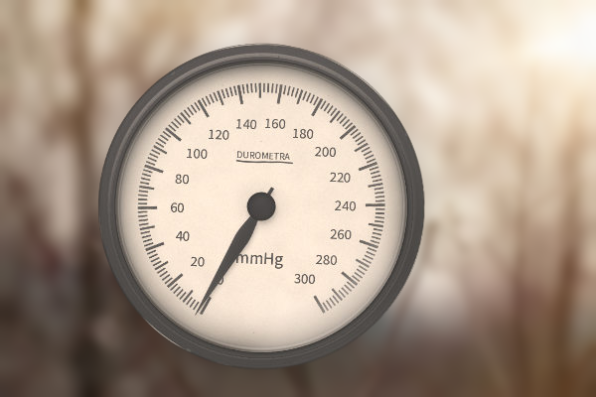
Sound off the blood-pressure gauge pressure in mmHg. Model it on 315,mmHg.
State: 2,mmHg
